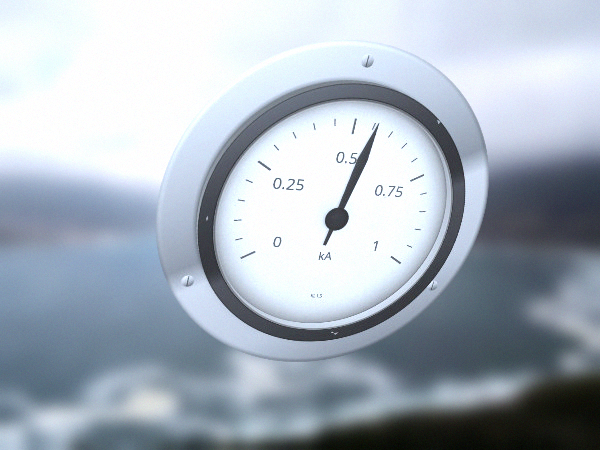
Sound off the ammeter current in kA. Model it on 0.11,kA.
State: 0.55,kA
